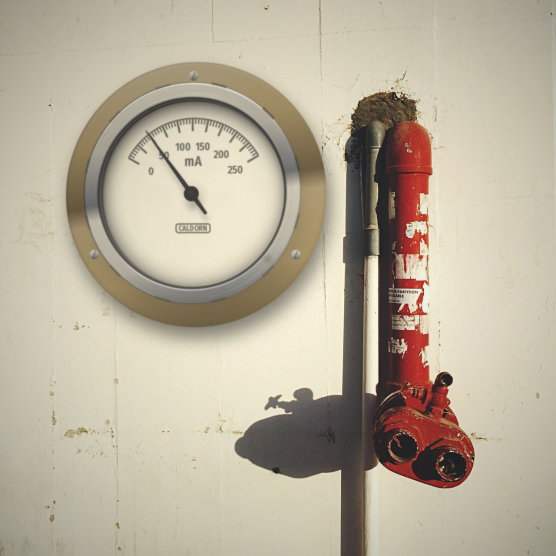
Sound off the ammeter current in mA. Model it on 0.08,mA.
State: 50,mA
